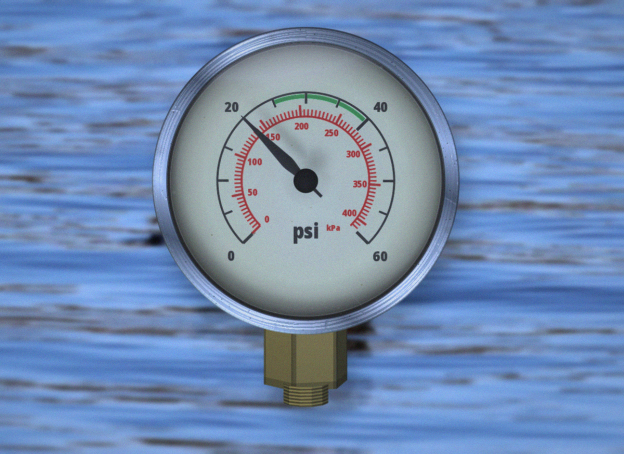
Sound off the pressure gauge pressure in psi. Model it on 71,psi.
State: 20,psi
